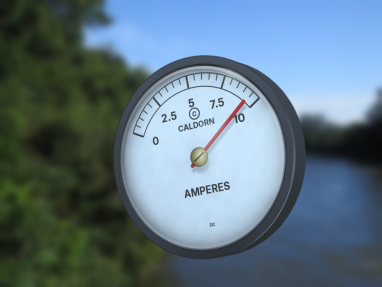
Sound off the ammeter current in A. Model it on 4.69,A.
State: 9.5,A
